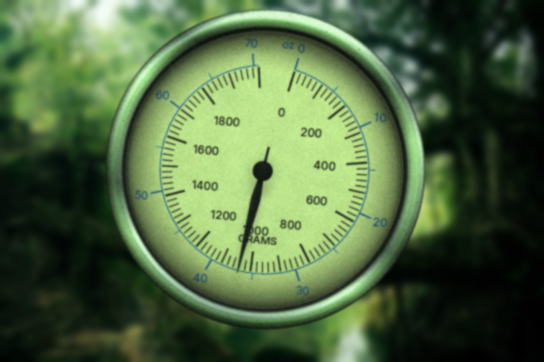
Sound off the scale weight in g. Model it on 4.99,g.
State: 1040,g
